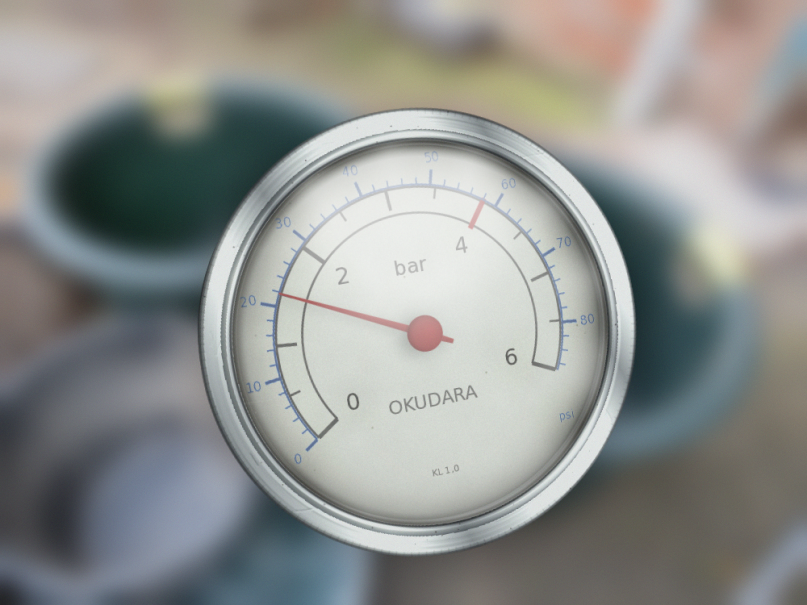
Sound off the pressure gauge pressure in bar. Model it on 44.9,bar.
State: 1.5,bar
